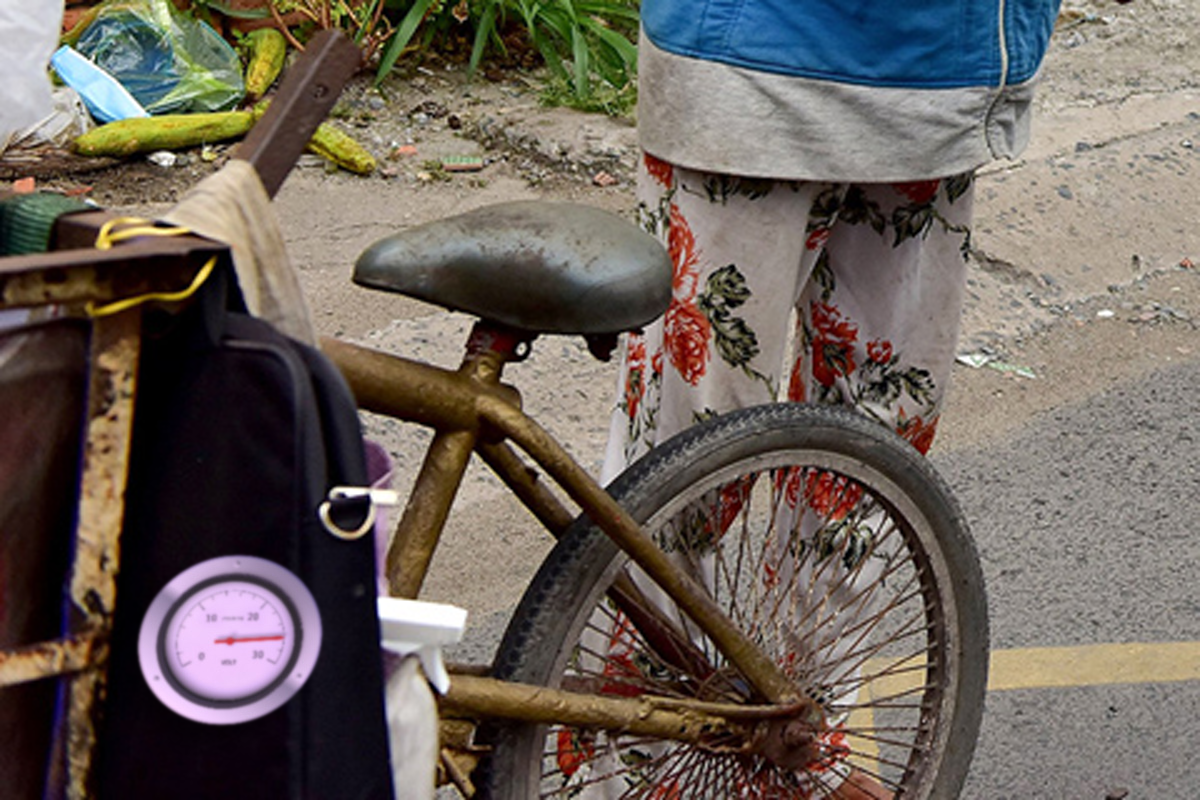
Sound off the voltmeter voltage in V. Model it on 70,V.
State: 26,V
